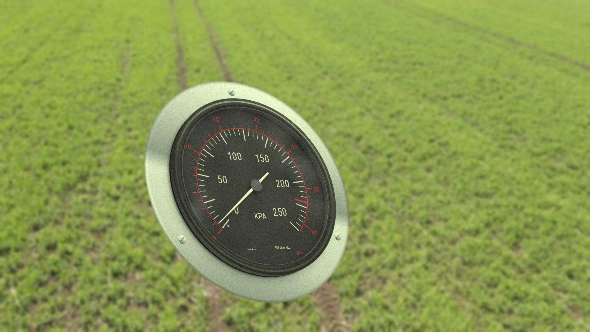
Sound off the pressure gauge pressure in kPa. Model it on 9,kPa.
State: 5,kPa
